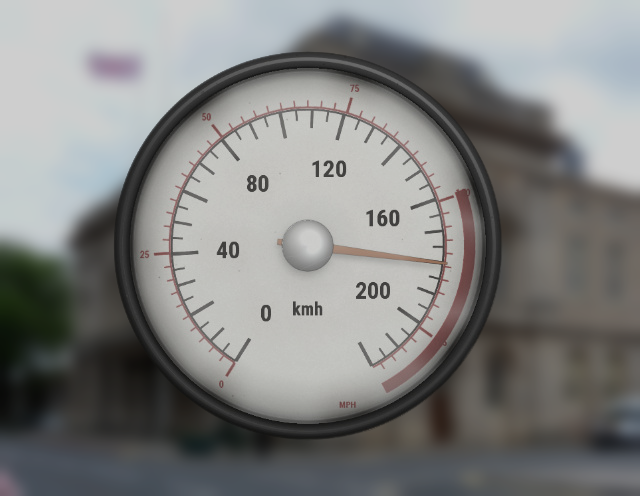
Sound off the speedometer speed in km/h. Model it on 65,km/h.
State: 180,km/h
